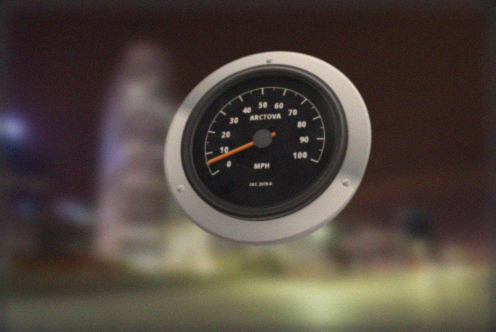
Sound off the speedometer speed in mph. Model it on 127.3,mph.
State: 5,mph
